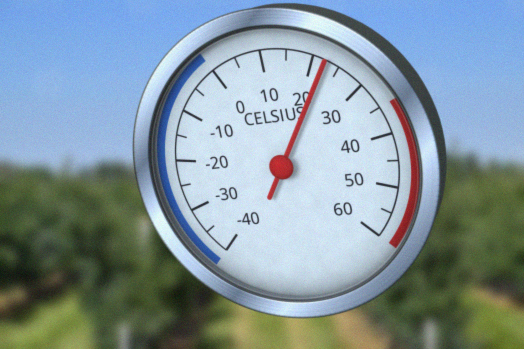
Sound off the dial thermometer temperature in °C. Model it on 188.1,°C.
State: 22.5,°C
